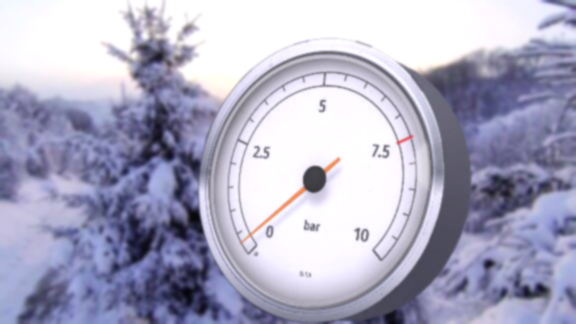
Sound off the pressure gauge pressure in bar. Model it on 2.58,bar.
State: 0.25,bar
